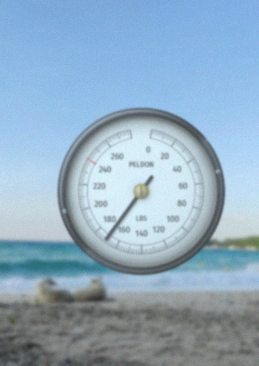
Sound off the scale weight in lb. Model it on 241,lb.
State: 170,lb
